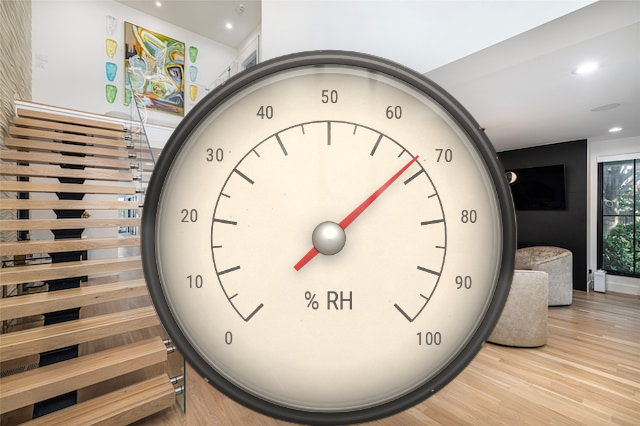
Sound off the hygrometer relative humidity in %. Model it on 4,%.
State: 67.5,%
